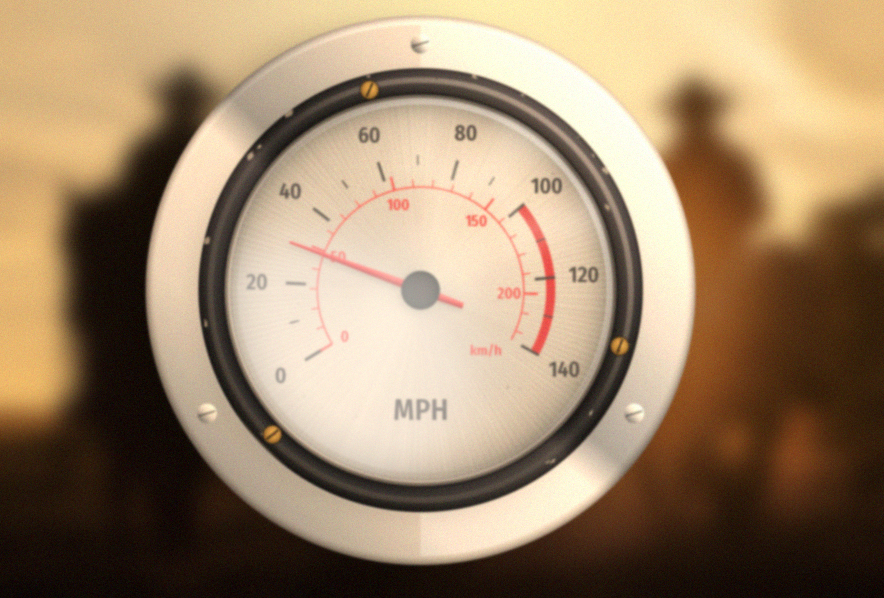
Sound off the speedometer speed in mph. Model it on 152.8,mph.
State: 30,mph
